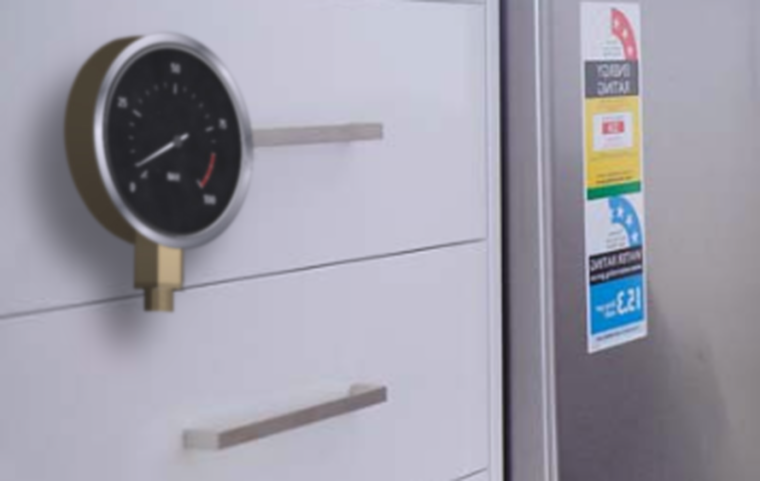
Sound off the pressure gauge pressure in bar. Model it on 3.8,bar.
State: 5,bar
